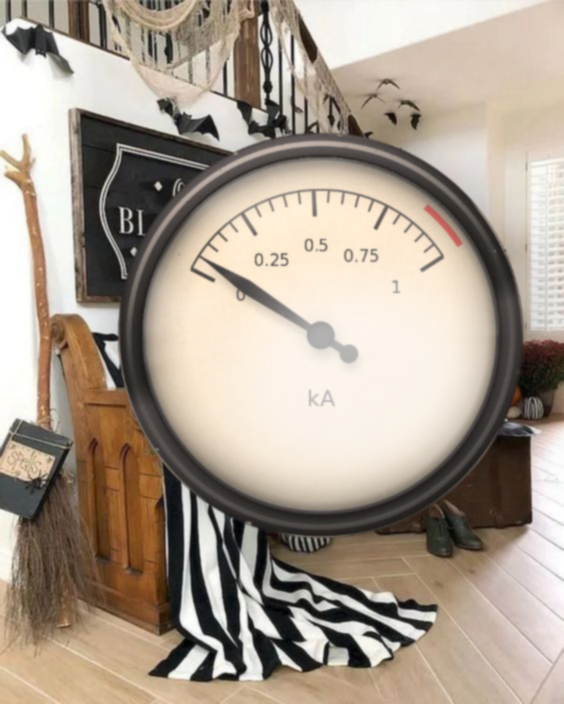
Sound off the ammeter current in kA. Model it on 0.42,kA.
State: 0.05,kA
